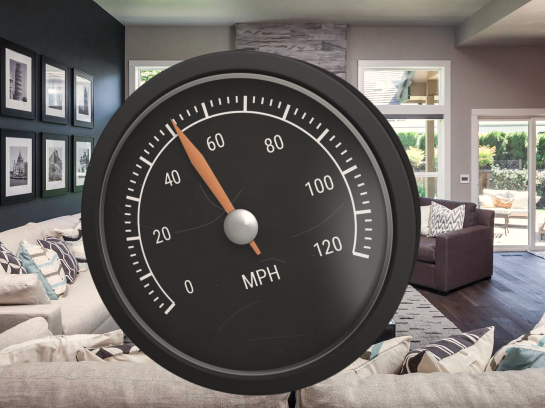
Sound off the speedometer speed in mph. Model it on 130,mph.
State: 52,mph
